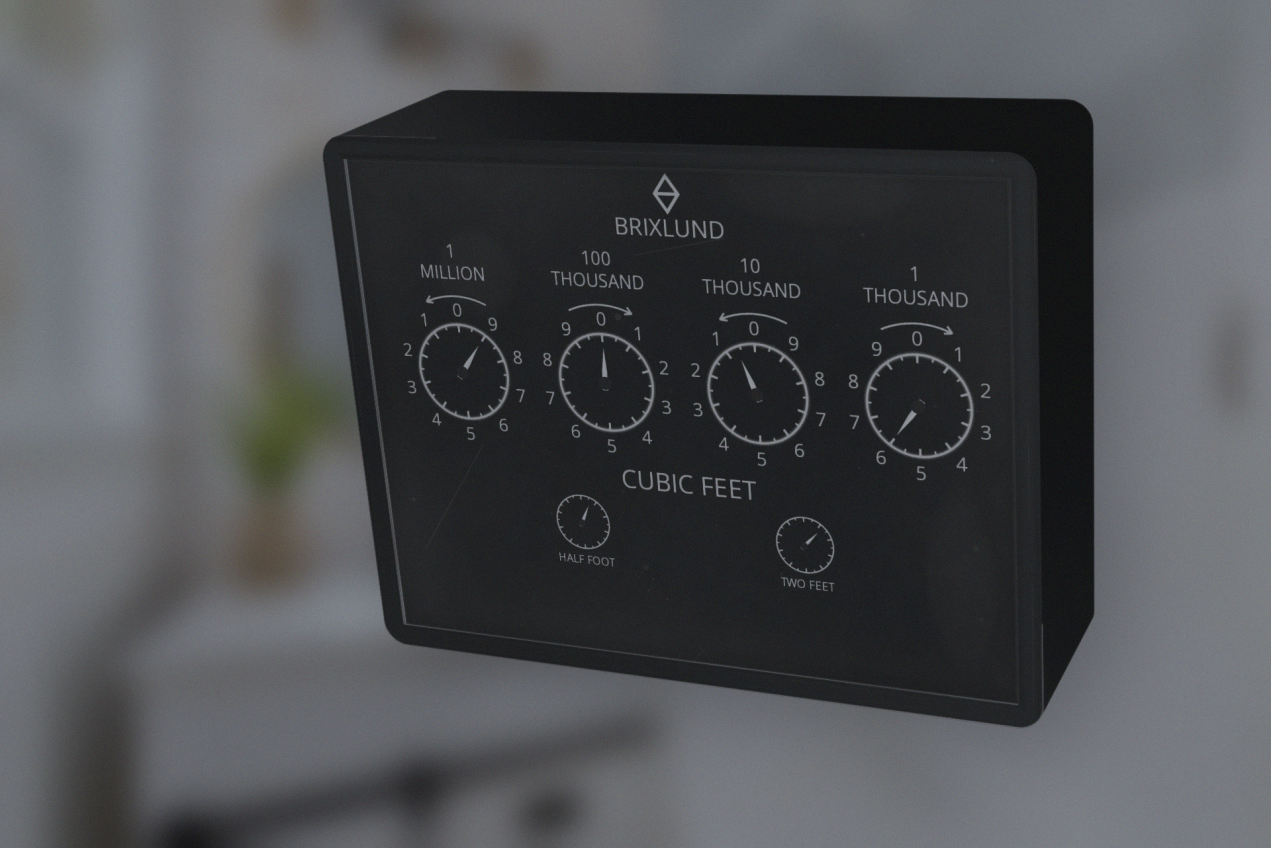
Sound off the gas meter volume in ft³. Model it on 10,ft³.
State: 900600,ft³
